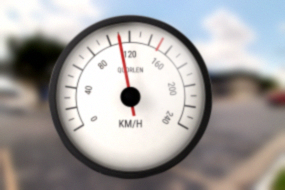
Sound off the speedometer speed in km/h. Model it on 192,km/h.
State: 110,km/h
